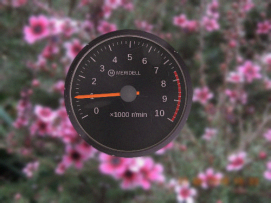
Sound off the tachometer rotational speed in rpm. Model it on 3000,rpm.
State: 1000,rpm
